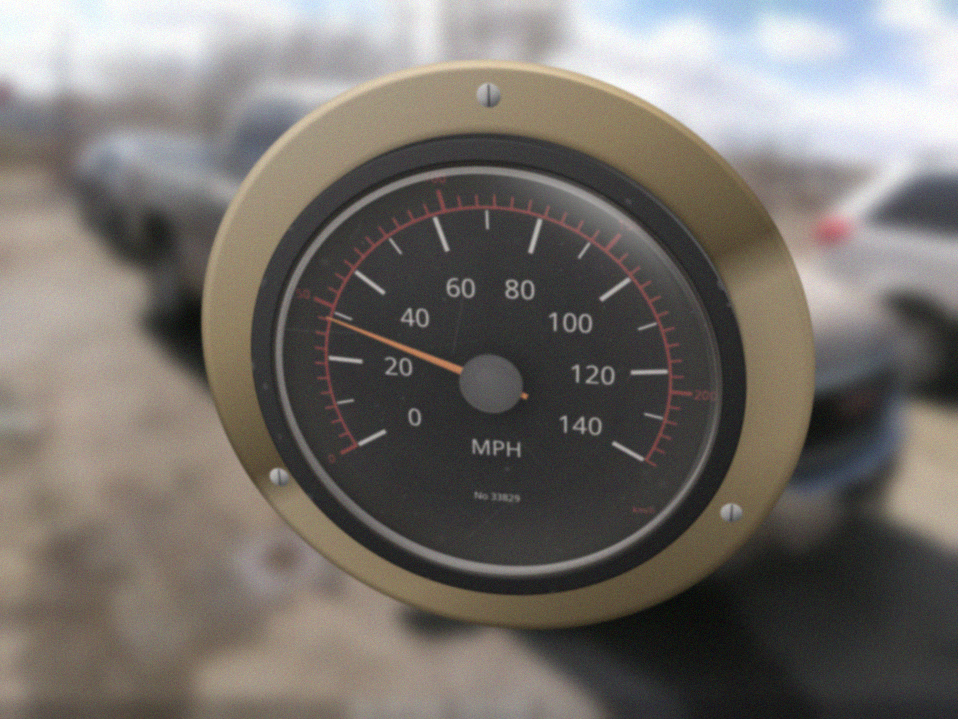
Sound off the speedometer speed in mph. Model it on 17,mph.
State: 30,mph
